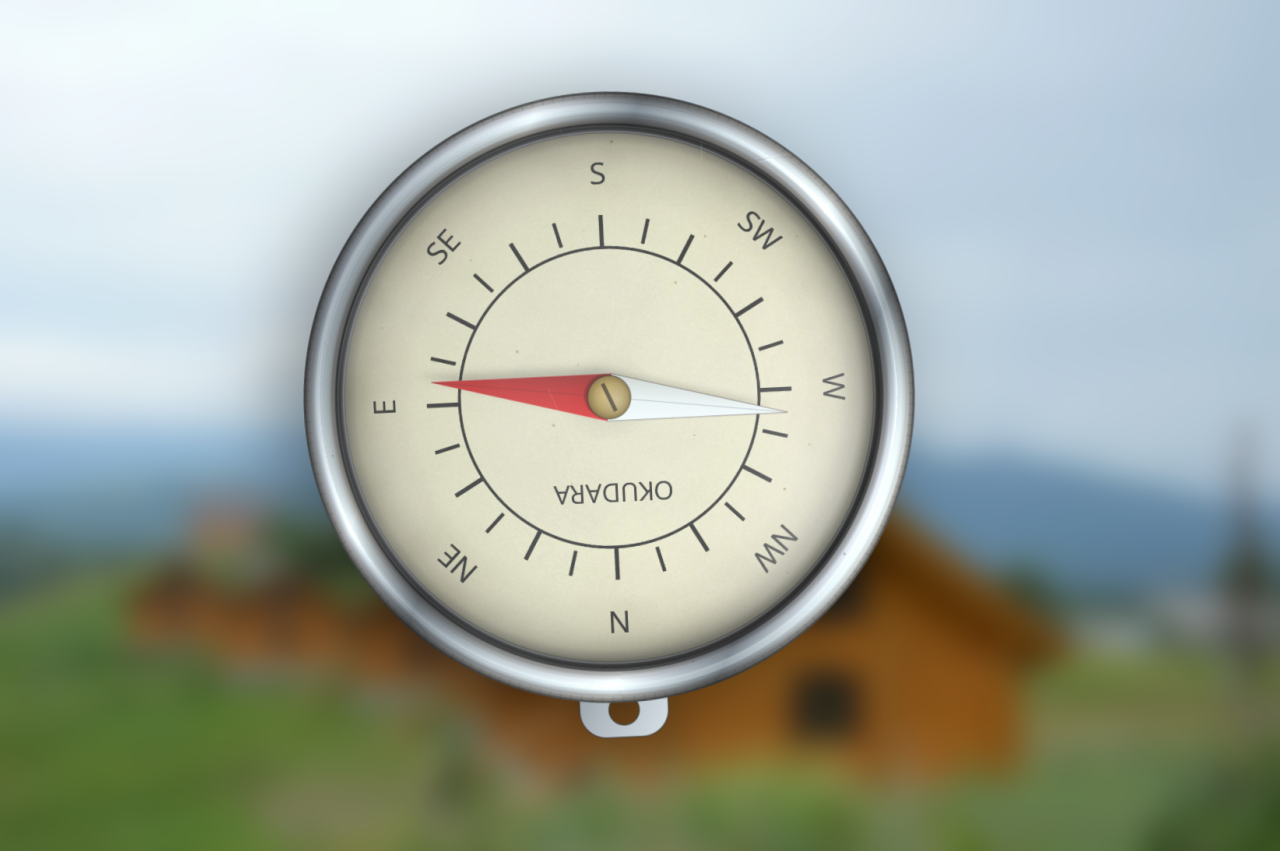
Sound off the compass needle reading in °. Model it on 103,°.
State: 97.5,°
